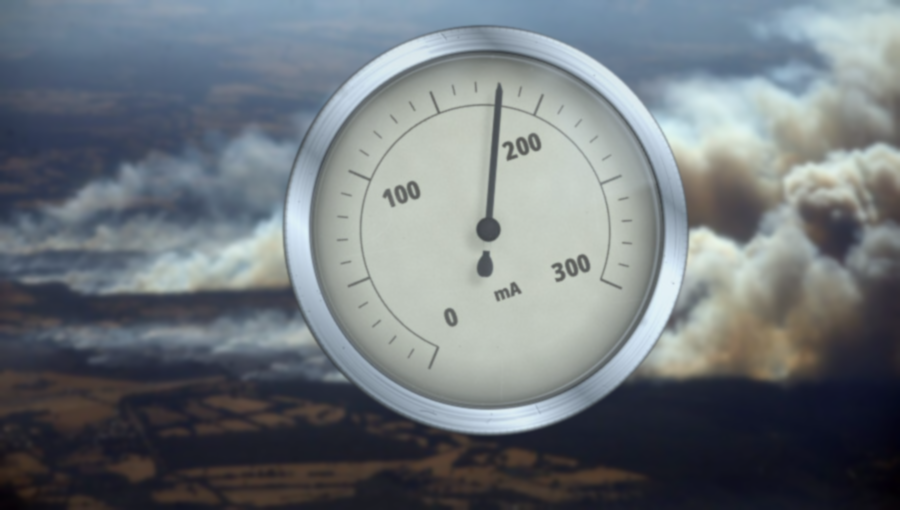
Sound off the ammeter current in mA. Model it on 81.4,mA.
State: 180,mA
